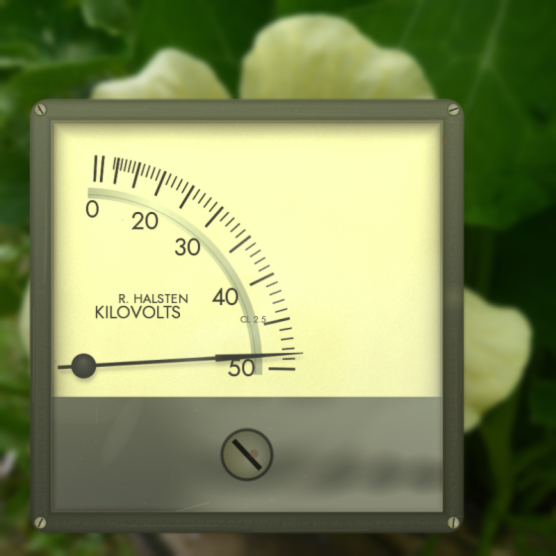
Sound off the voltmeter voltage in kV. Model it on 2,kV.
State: 48.5,kV
